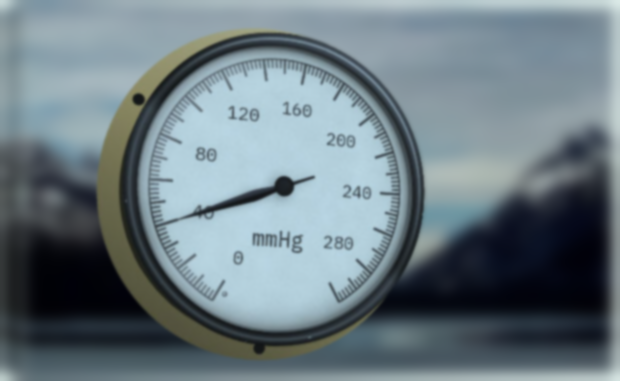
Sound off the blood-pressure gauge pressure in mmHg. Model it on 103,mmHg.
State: 40,mmHg
